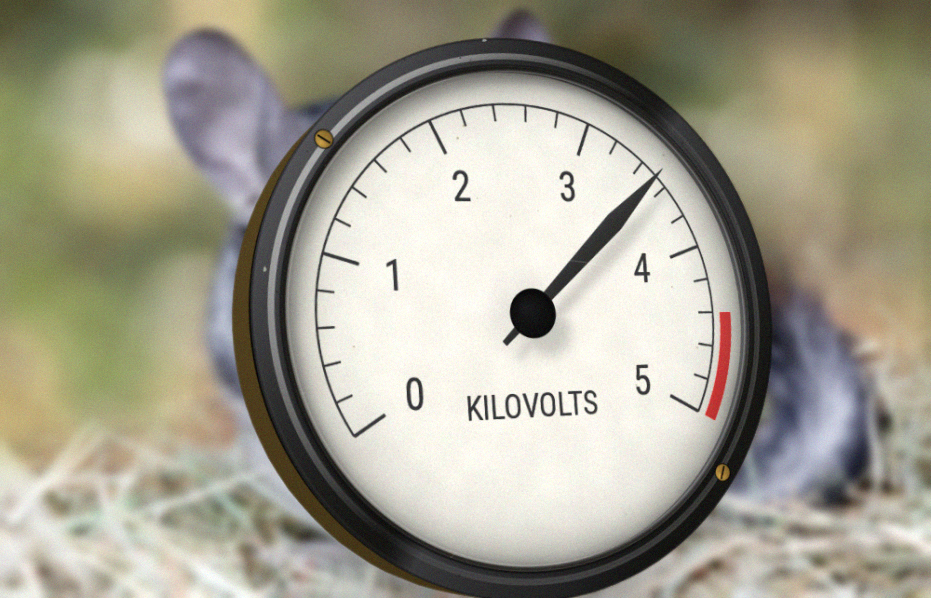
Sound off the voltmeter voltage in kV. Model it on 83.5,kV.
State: 3.5,kV
